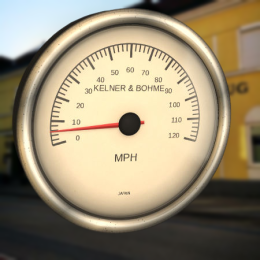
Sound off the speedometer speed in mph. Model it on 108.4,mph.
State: 6,mph
